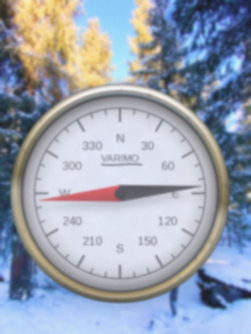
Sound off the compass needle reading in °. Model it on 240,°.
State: 265,°
